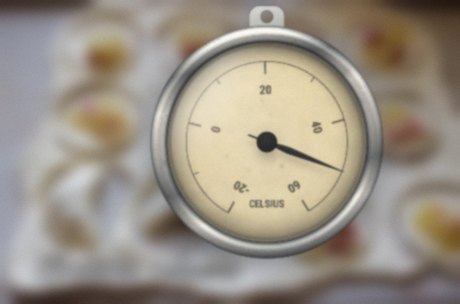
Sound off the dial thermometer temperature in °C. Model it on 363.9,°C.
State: 50,°C
